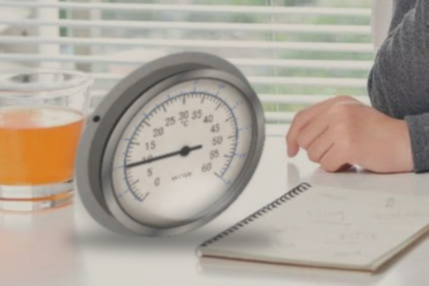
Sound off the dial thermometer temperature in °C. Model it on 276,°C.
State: 10,°C
